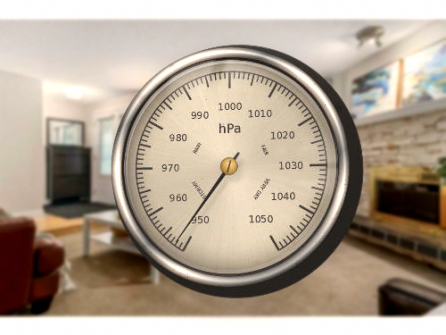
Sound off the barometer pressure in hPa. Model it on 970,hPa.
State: 952,hPa
